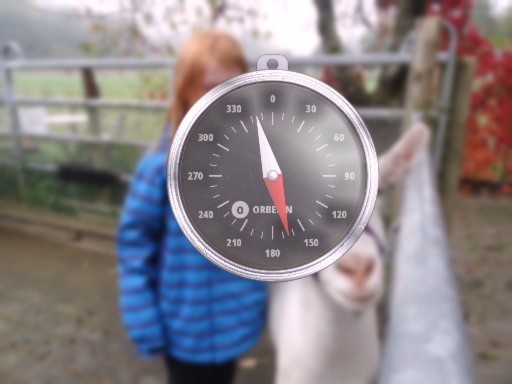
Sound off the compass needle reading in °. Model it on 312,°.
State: 165,°
